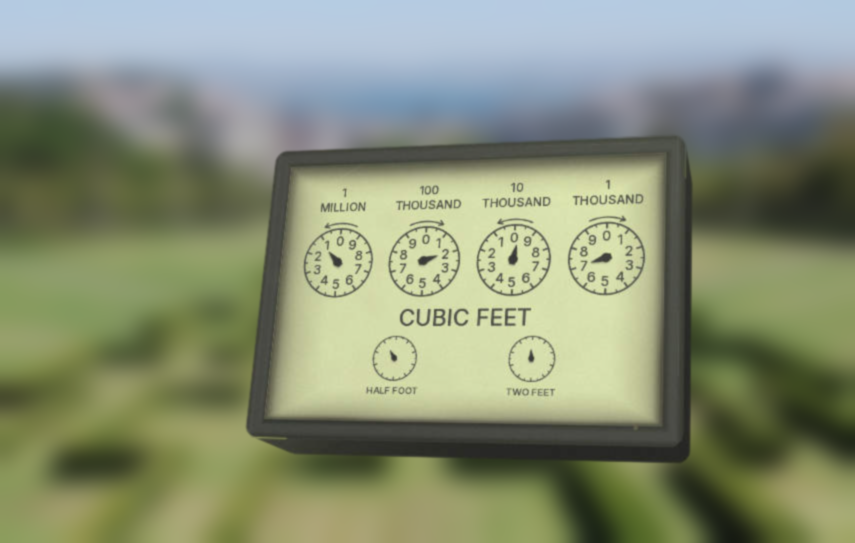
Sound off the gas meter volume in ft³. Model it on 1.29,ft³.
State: 119700,ft³
